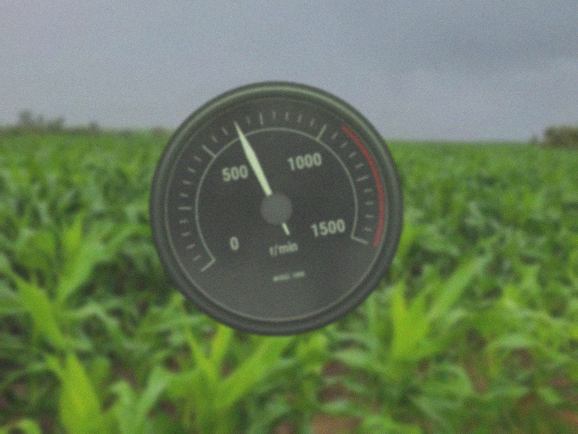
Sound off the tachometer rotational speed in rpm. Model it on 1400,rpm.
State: 650,rpm
